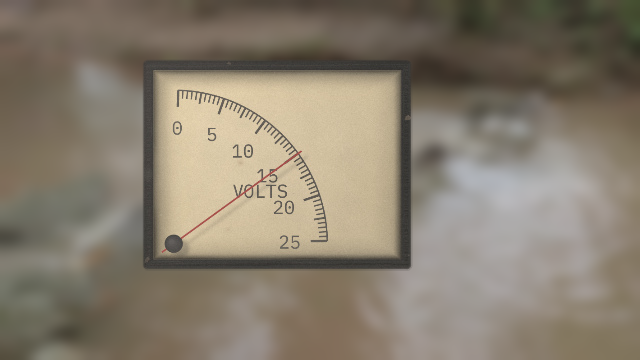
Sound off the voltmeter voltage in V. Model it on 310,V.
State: 15,V
